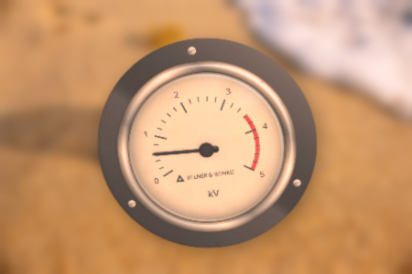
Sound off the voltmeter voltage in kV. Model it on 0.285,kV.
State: 0.6,kV
